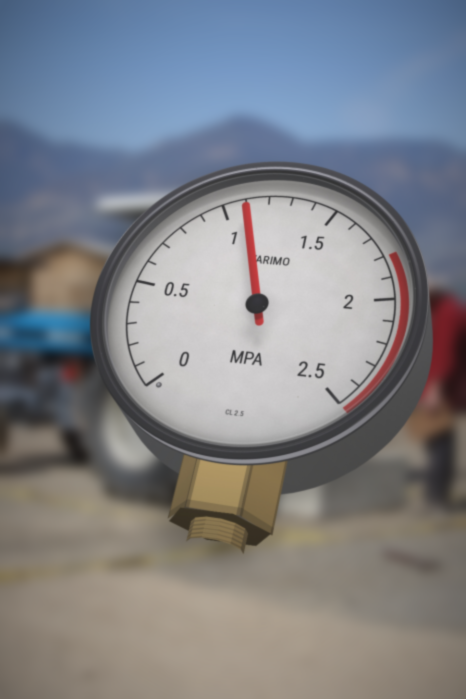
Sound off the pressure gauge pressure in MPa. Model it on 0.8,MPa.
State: 1.1,MPa
